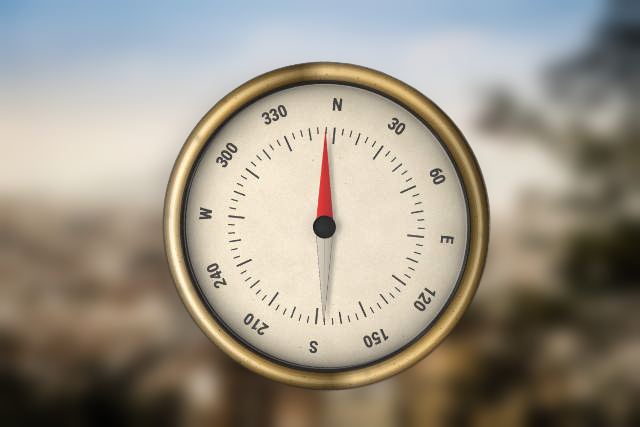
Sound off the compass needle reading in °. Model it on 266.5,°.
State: 355,°
